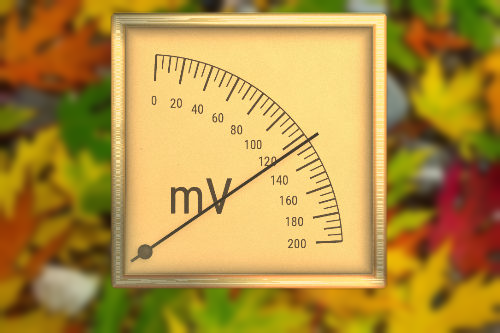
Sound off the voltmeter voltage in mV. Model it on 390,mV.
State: 125,mV
